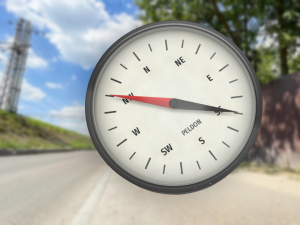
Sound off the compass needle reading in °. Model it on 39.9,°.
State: 315,°
